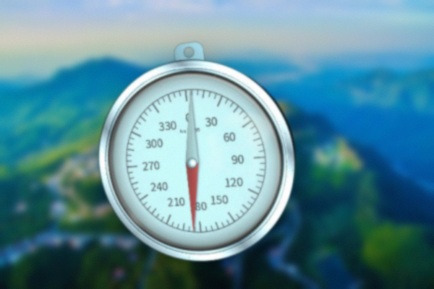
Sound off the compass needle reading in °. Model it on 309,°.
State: 185,°
